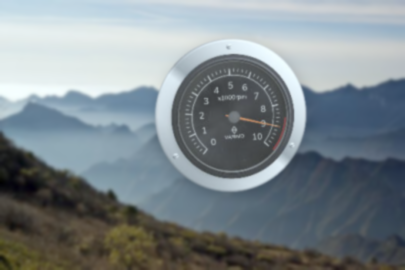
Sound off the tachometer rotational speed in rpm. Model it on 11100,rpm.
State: 9000,rpm
